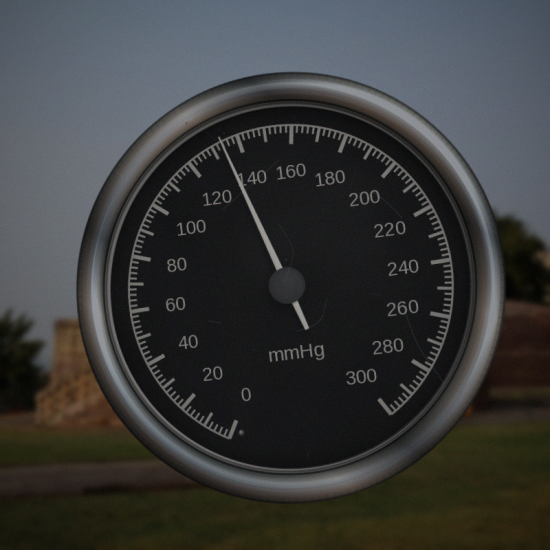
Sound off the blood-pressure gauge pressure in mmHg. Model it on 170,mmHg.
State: 134,mmHg
